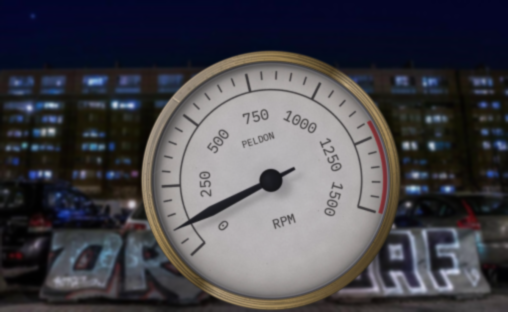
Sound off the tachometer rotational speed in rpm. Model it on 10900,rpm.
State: 100,rpm
